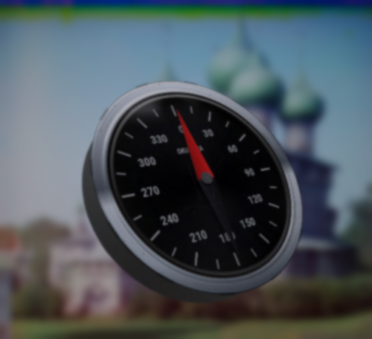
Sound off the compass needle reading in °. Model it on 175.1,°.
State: 0,°
